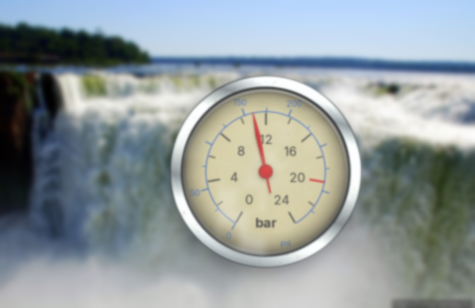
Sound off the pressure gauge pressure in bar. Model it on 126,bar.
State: 11,bar
